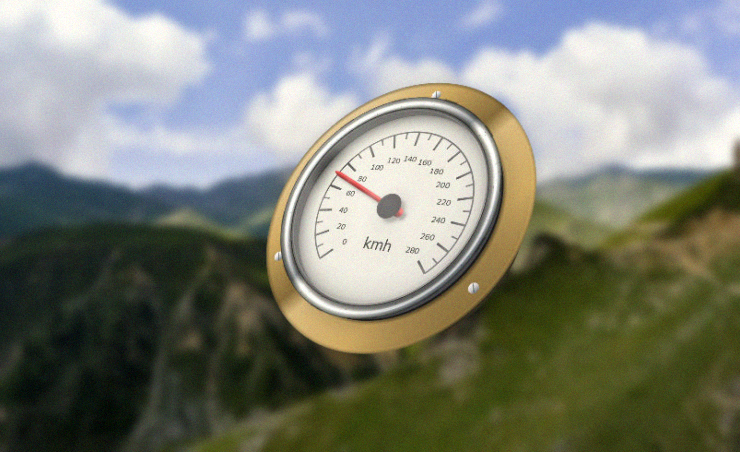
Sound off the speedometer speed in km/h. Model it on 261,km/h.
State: 70,km/h
